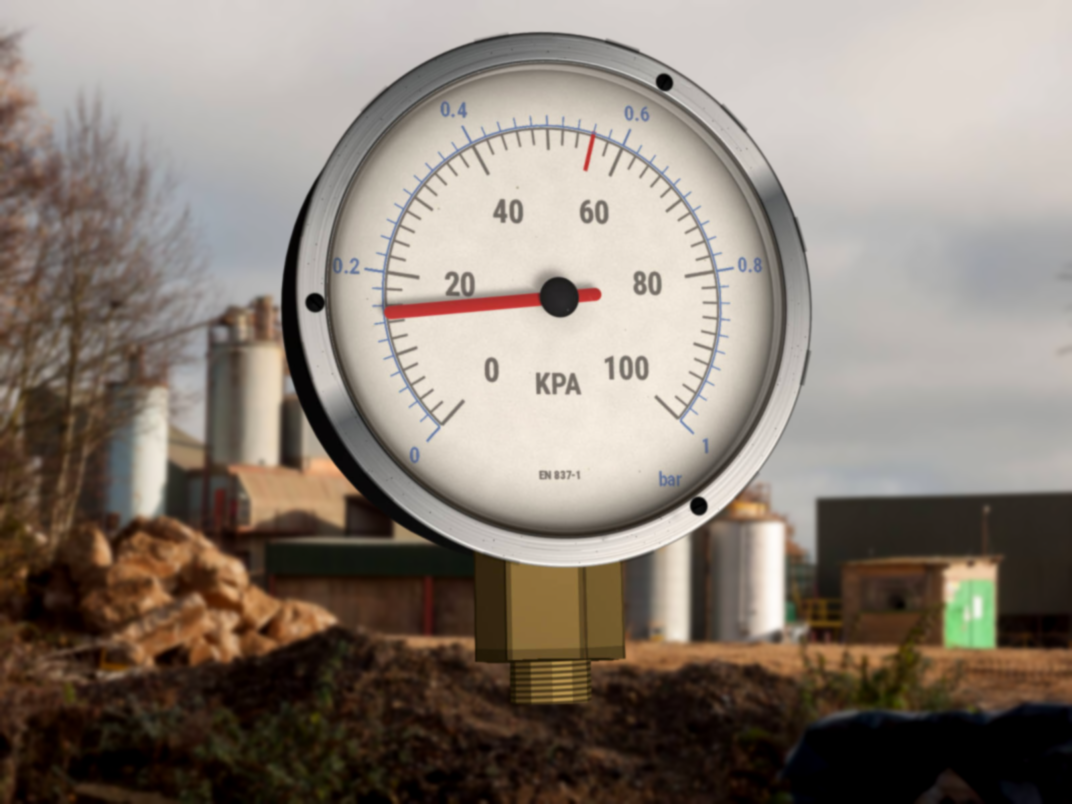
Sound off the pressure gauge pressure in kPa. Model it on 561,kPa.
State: 15,kPa
